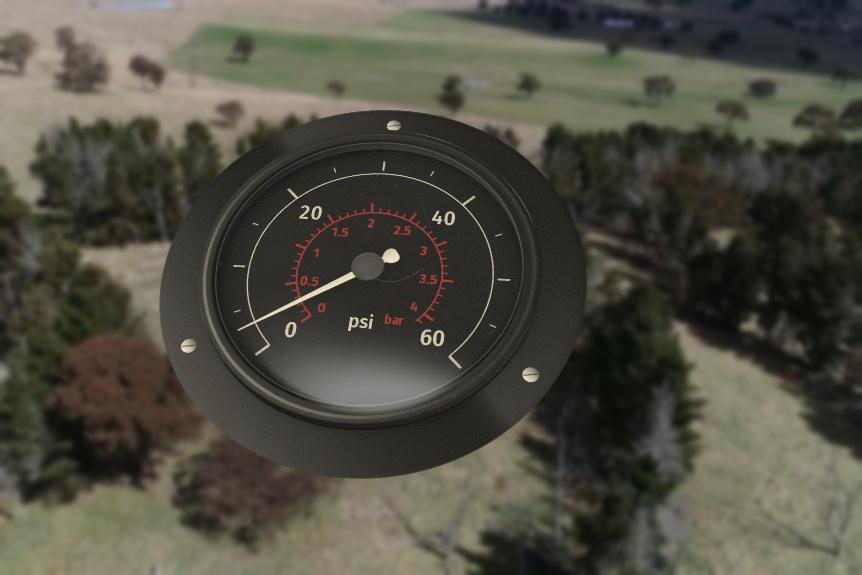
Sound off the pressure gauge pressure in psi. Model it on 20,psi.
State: 2.5,psi
